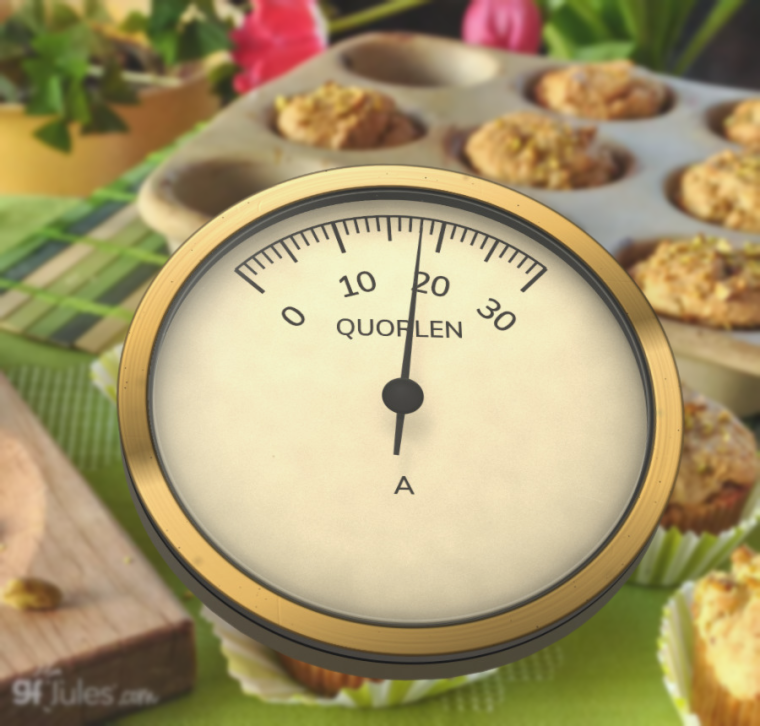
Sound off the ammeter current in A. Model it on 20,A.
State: 18,A
